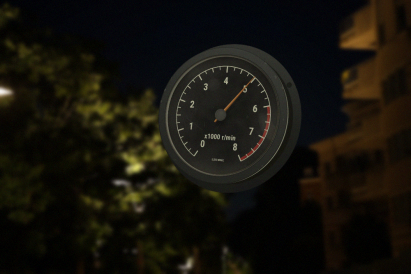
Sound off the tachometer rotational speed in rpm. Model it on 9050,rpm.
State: 5000,rpm
